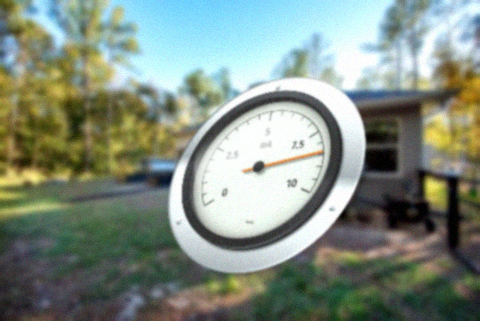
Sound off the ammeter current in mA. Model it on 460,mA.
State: 8.5,mA
